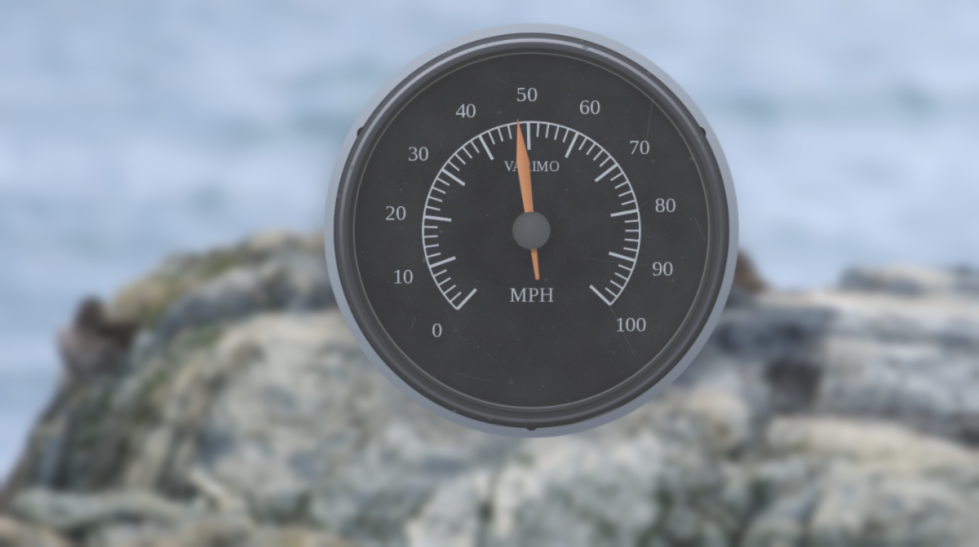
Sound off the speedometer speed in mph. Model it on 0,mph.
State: 48,mph
